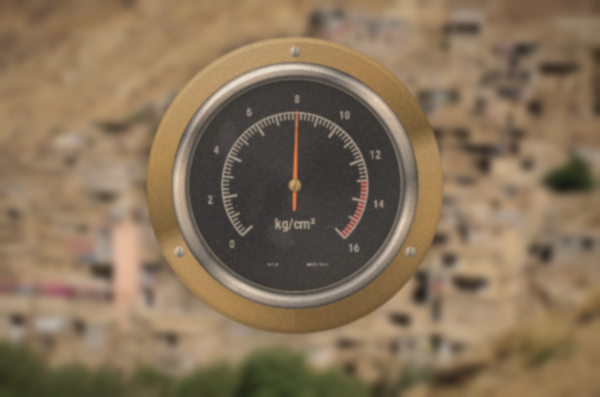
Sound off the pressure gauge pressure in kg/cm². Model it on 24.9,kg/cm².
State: 8,kg/cm²
